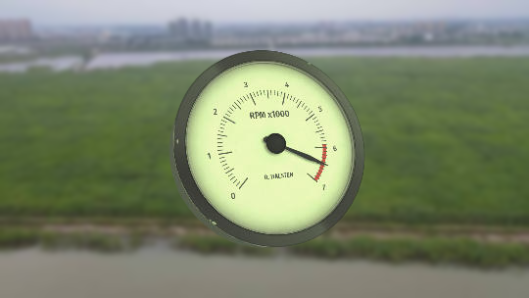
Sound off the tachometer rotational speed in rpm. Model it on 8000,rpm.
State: 6500,rpm
